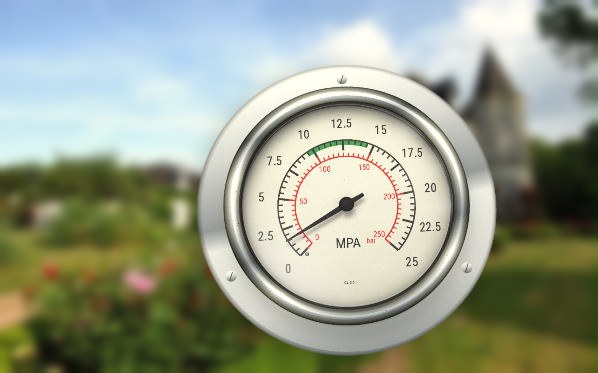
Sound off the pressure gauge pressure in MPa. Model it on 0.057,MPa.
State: 1.5,MPa
